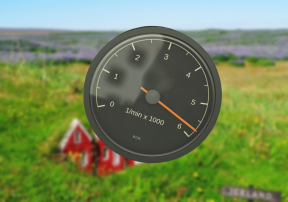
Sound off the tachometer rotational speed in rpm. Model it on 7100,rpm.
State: 5750,rpm
